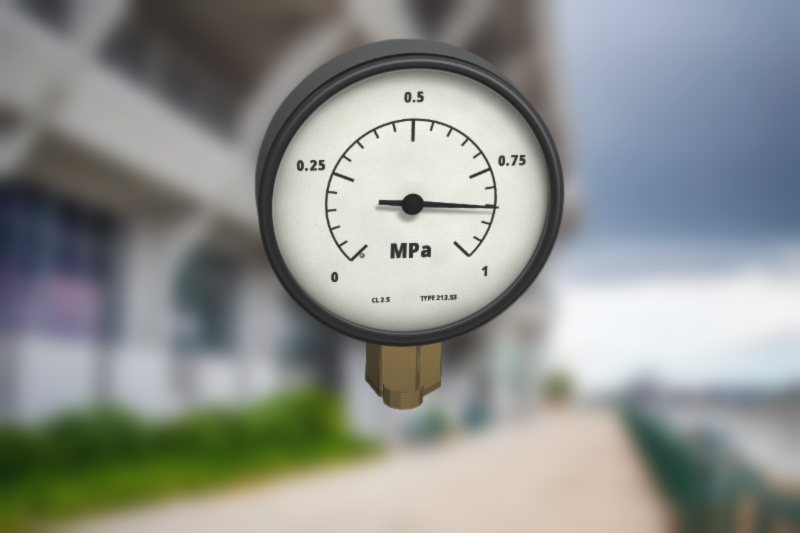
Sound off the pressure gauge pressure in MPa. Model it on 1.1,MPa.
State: 0.85,MPa
